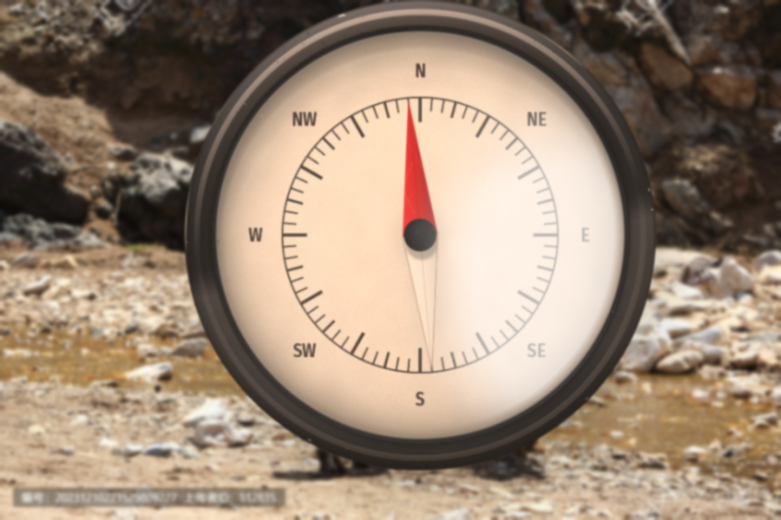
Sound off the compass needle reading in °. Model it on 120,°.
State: 355,°
